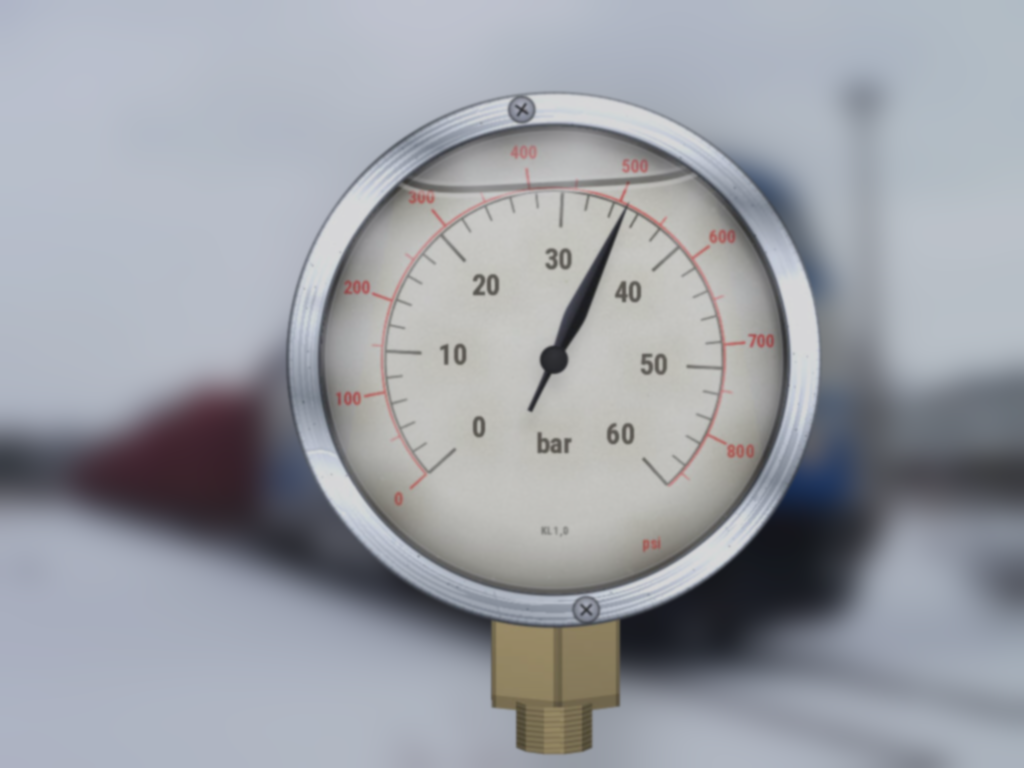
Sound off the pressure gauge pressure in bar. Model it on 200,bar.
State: 35,bar
